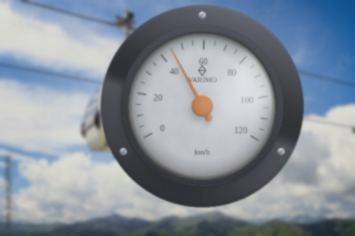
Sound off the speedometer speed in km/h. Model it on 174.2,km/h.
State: 45,km/h
